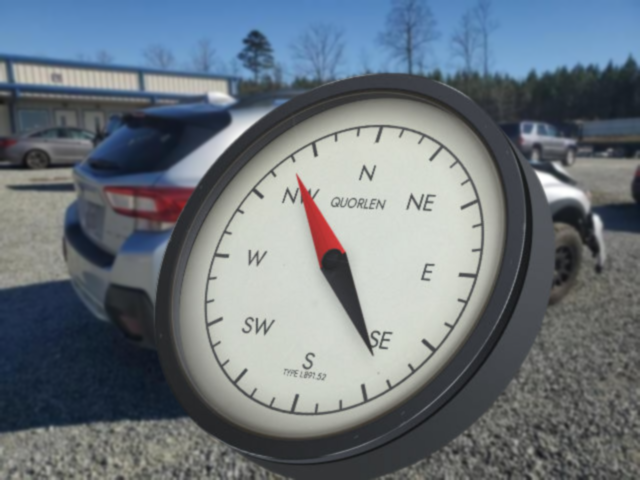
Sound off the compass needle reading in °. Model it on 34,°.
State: 320,°
